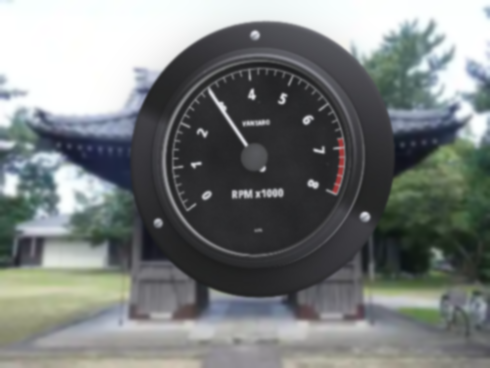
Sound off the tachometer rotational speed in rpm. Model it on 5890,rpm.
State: 3000,rpm
